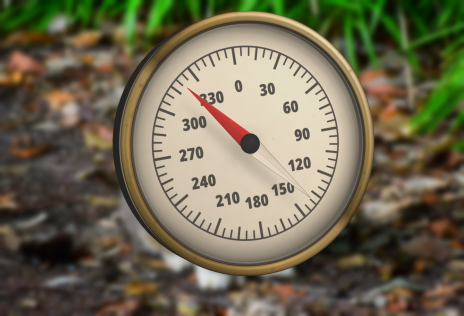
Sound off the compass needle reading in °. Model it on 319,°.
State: 320,°
